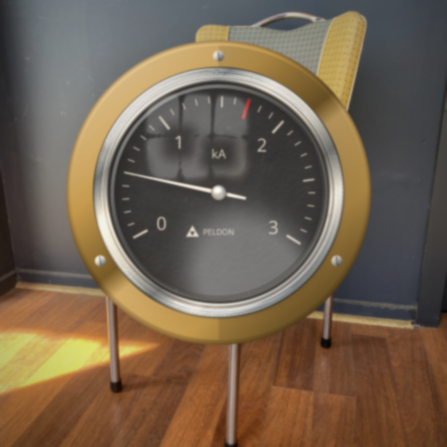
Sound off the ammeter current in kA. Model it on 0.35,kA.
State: 0.5,kA
